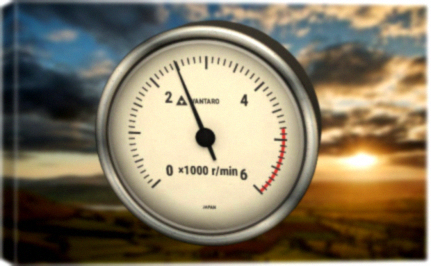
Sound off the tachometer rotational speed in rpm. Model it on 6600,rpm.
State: 2500,rpm
